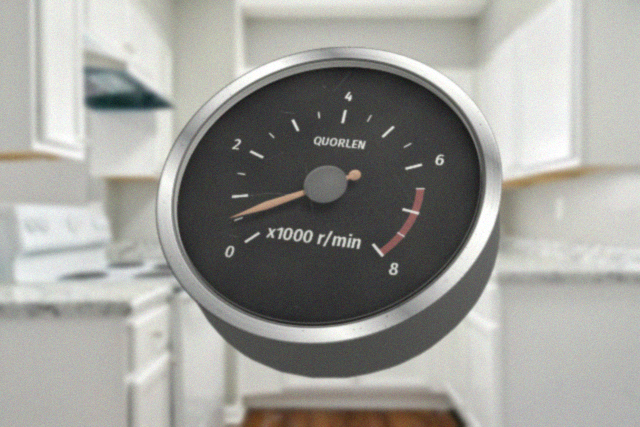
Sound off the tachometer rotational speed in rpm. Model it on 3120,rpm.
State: 500,rpm
